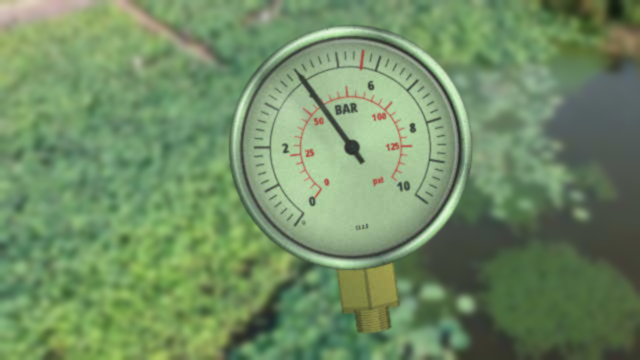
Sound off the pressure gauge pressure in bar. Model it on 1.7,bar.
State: 4,bar
